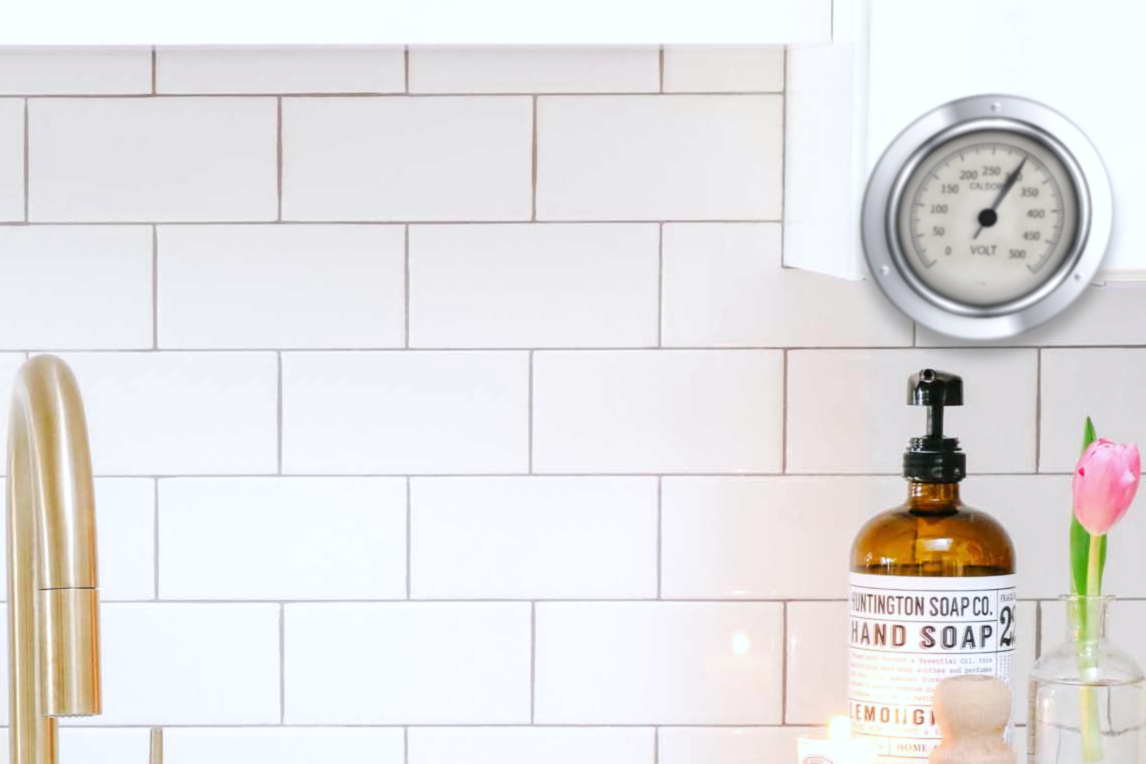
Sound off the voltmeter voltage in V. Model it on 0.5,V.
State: 300,V
